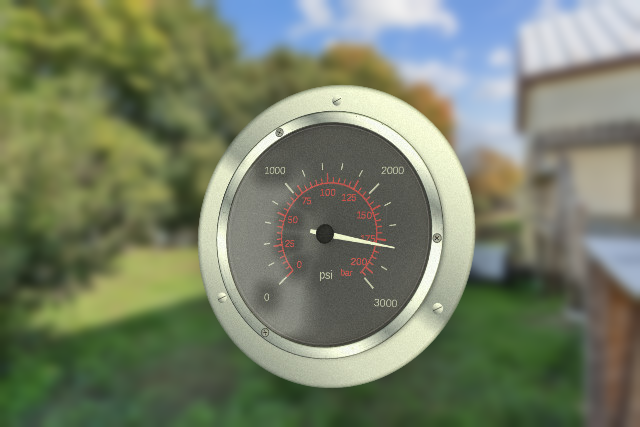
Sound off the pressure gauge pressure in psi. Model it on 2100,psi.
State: 2600,psi
